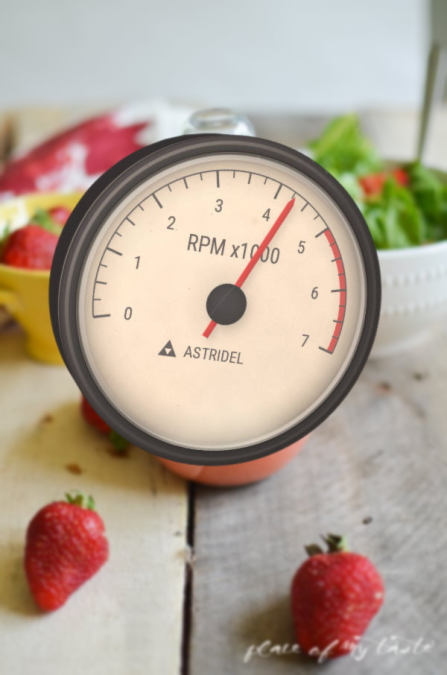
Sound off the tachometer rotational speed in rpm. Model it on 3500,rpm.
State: 4250,rpm
